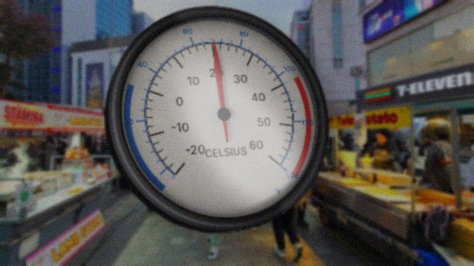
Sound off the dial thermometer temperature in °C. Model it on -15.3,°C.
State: 20,°C
